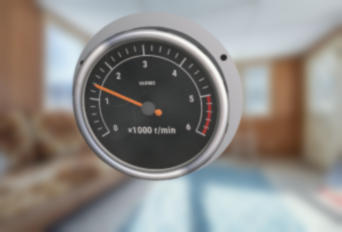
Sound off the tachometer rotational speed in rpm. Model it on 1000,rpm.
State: 1400,rpm
